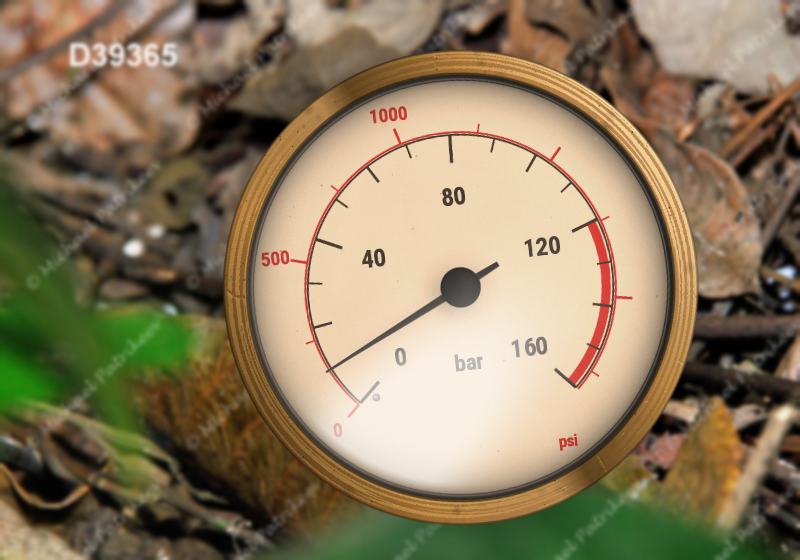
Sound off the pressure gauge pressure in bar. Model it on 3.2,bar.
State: 10,bar
